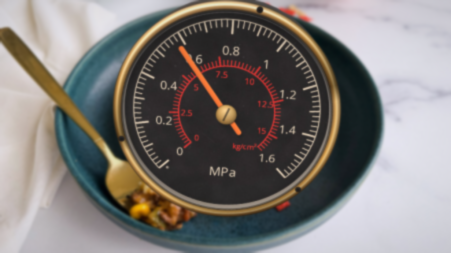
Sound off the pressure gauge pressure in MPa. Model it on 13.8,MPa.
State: 0.58,MPa
